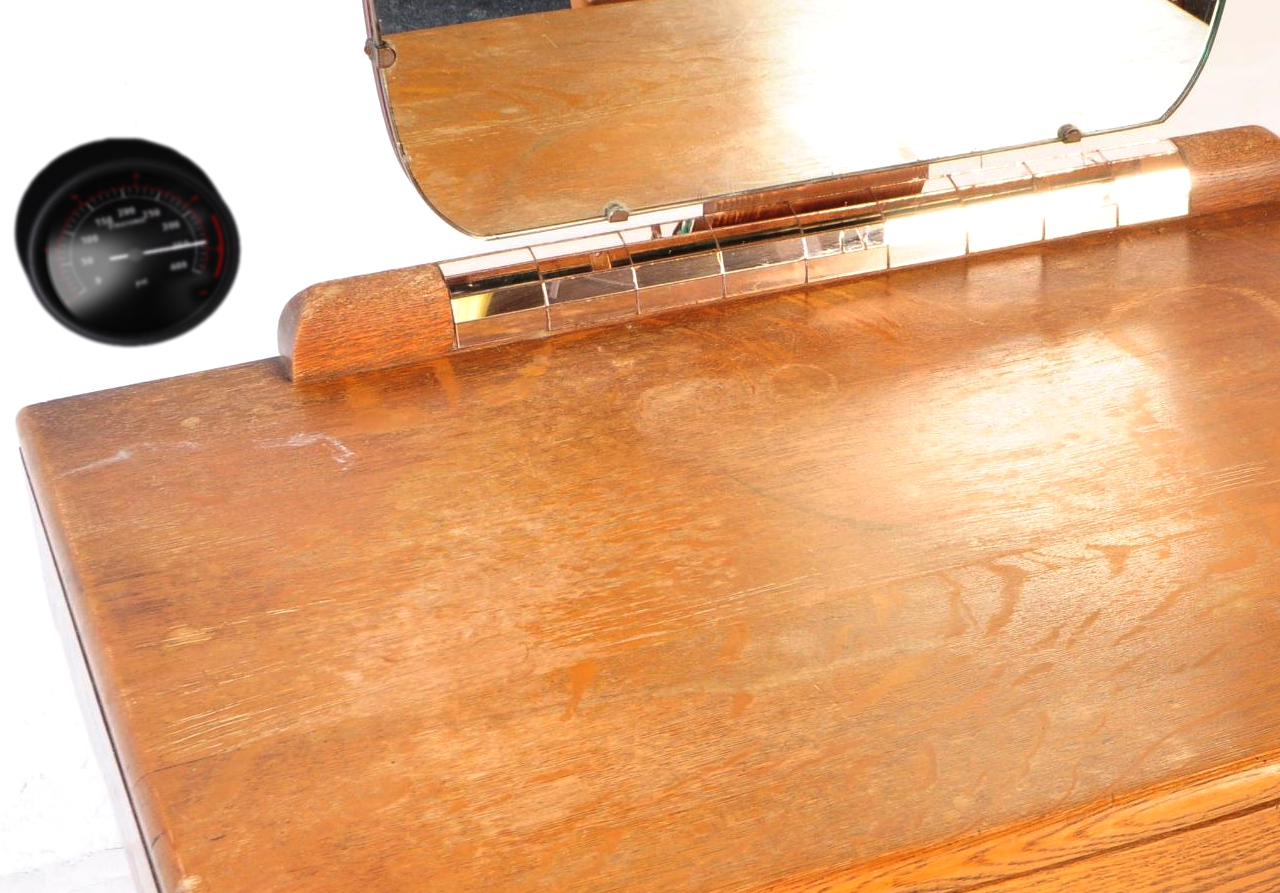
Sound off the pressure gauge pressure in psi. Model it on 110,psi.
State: 350,psi
